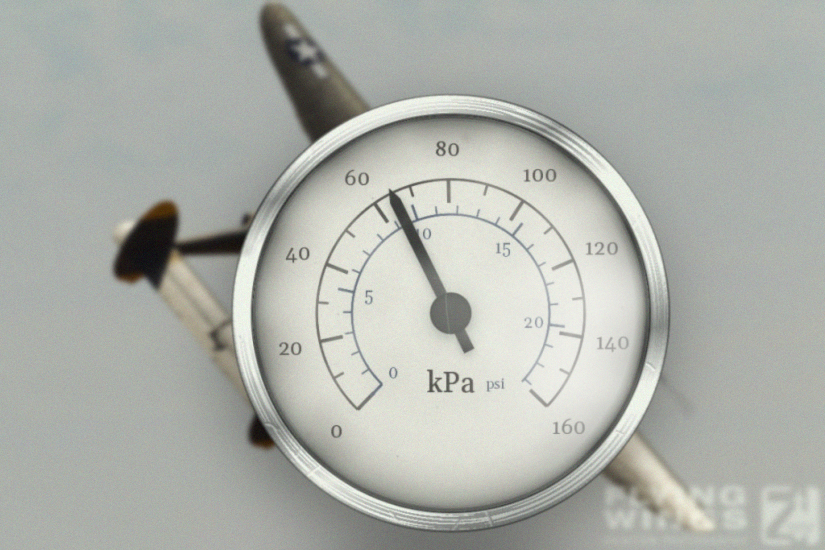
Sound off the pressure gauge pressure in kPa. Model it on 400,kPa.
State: 65,kPa
